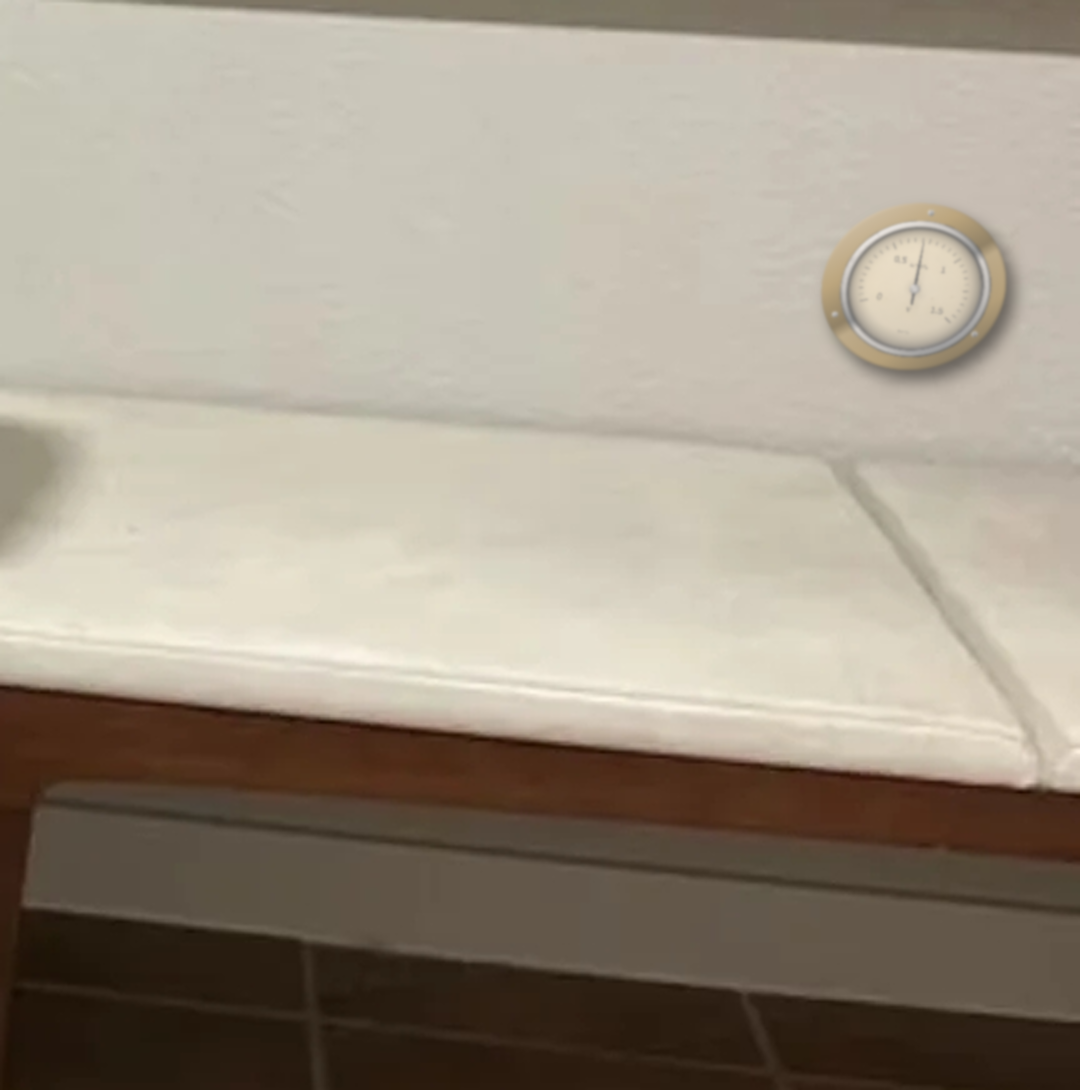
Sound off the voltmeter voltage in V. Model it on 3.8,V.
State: 0.7,V
